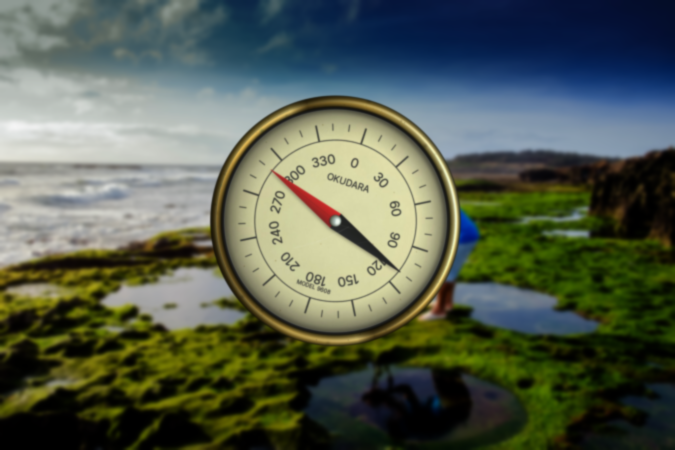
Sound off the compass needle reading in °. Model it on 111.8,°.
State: 290,°
